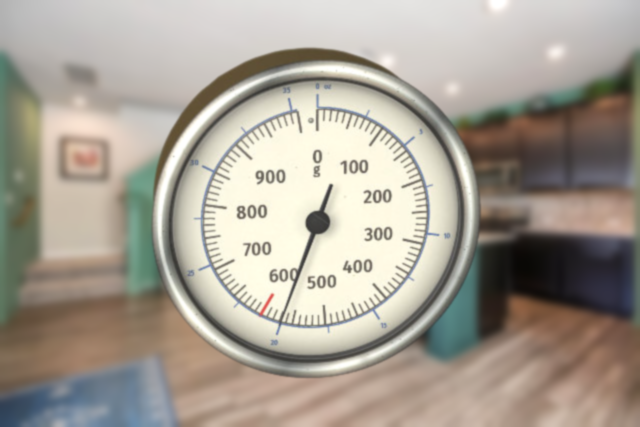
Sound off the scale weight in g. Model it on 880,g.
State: 570,g
